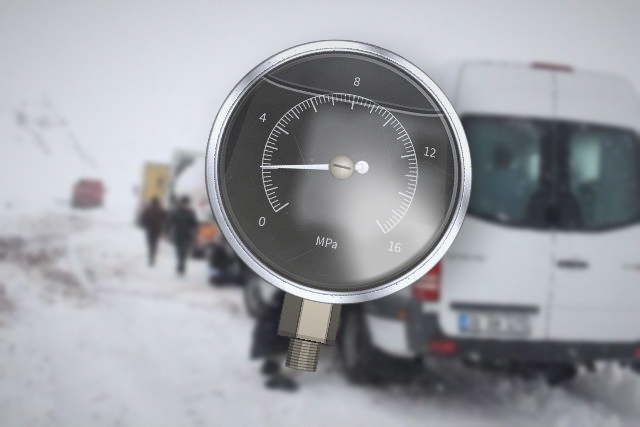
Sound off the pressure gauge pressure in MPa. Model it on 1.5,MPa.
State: 2,MPa
